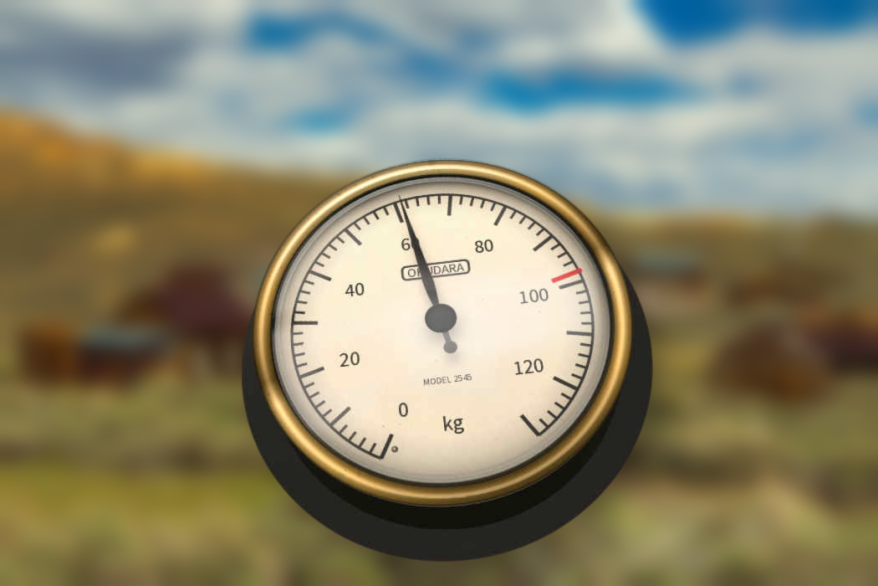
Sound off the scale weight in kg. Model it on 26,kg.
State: 61,kg
